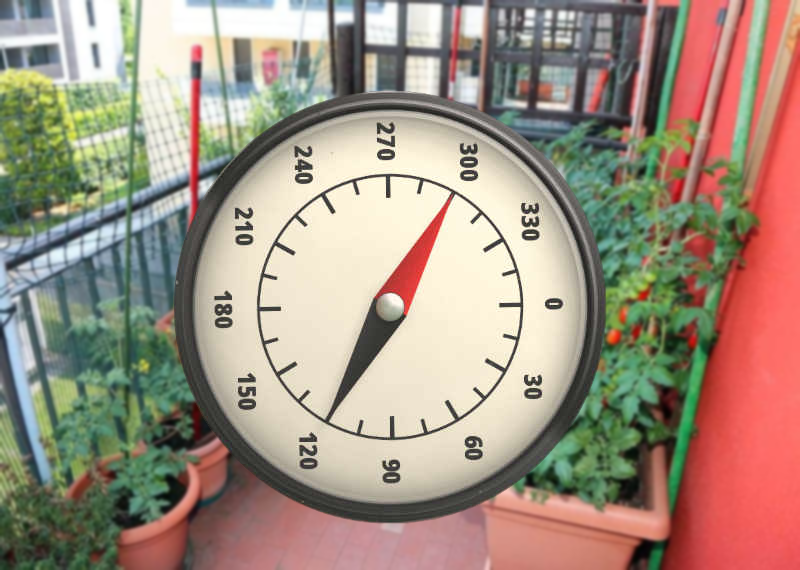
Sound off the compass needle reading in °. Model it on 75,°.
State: 300,°
